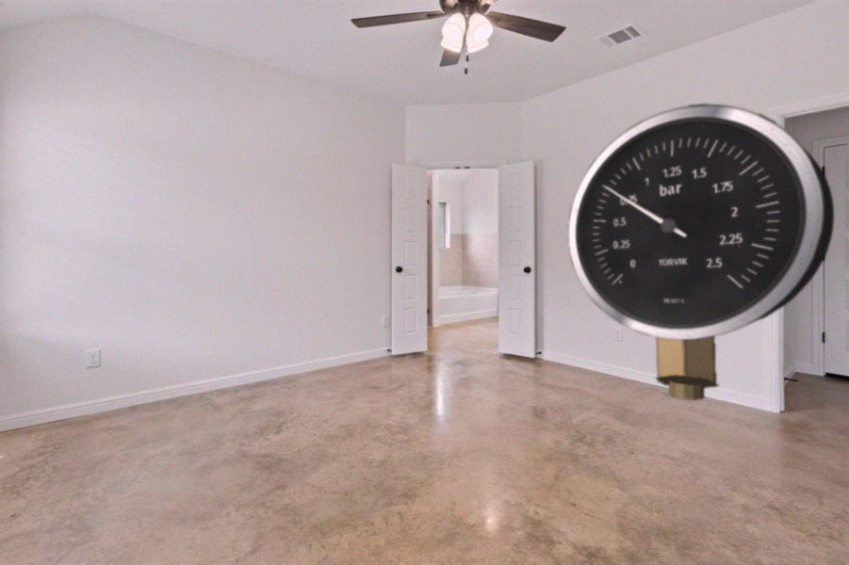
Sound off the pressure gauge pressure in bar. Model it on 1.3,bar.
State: 0.75,bar
